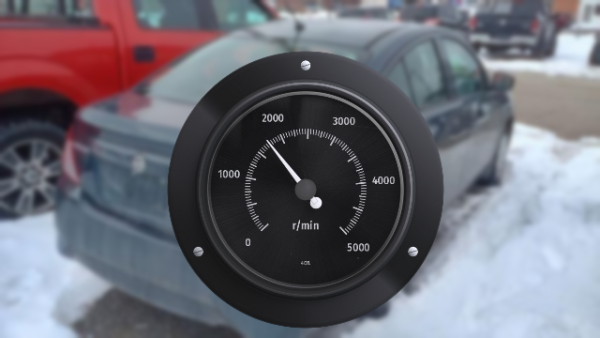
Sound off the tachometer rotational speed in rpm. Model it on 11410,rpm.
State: 1750,rpm
